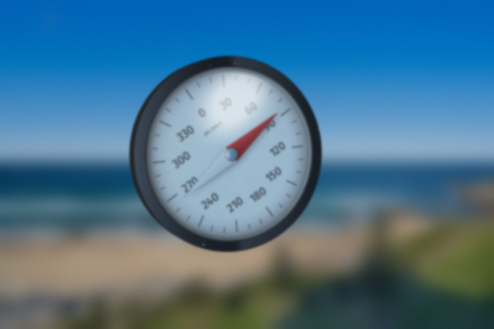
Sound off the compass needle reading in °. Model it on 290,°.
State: 85,°
